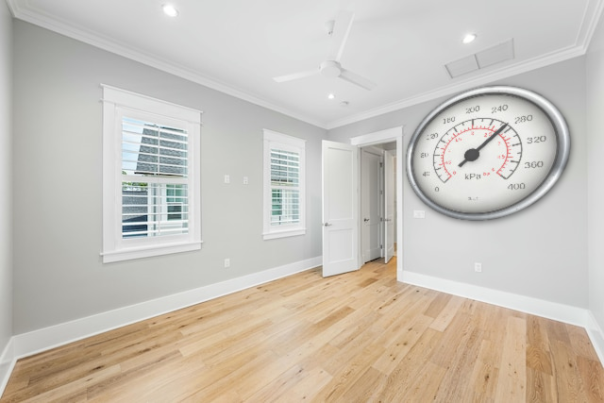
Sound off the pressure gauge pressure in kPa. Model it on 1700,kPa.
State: 270,kPa
